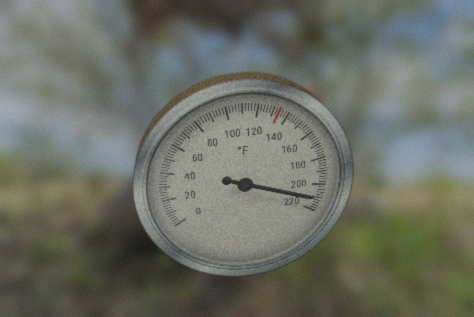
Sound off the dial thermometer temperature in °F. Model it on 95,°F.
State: 210,°F
